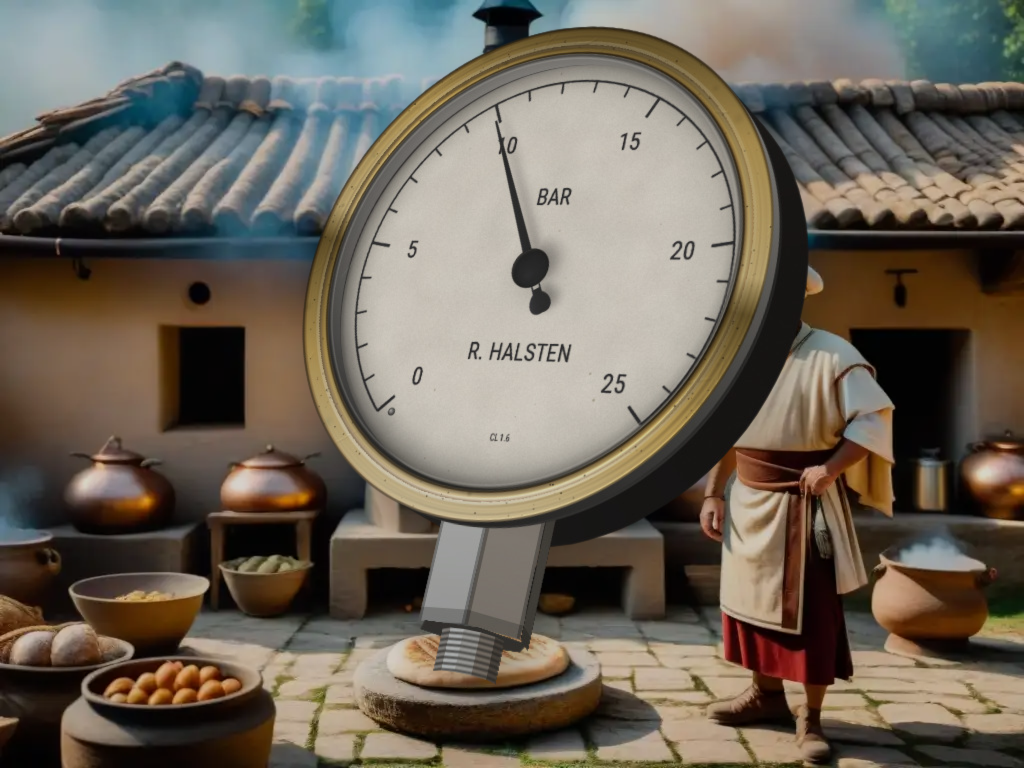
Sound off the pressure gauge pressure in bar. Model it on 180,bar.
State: 10,bar
